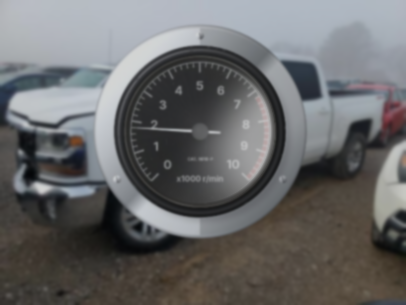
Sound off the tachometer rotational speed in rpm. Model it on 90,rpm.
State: 1800,rpm
